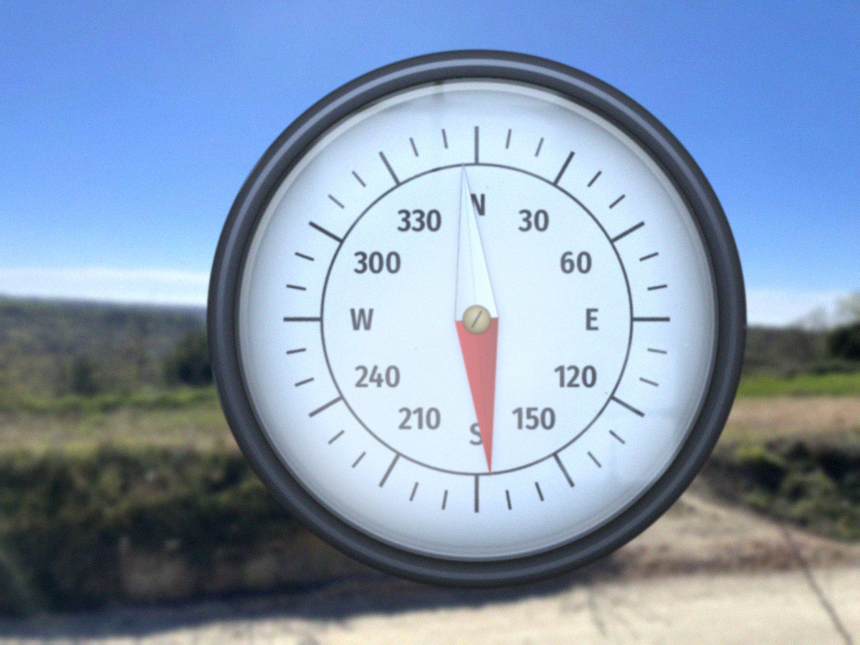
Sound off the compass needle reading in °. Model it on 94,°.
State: 175,°
